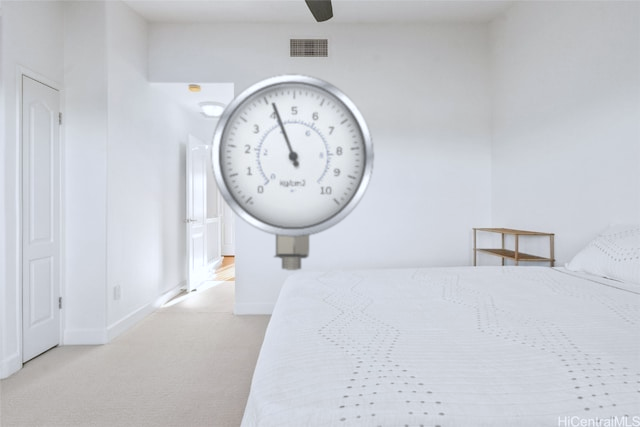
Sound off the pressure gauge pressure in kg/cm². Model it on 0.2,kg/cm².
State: 4.2,kg/cm²
